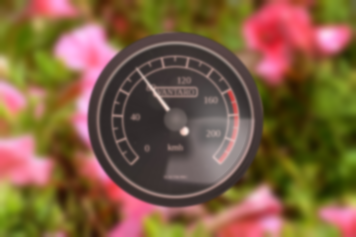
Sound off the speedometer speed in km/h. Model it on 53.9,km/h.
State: 80,km/h
